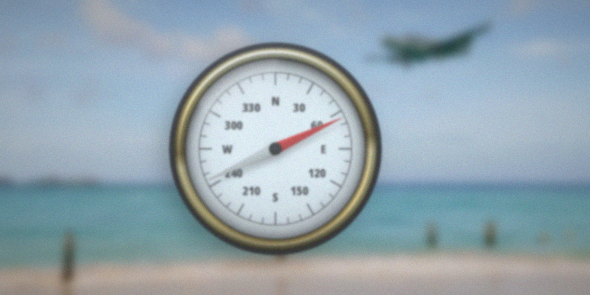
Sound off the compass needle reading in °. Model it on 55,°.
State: 65,°
